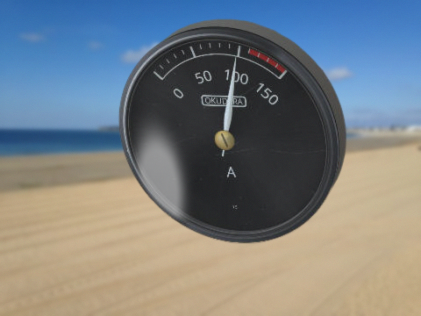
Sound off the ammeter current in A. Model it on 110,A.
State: 100,A
